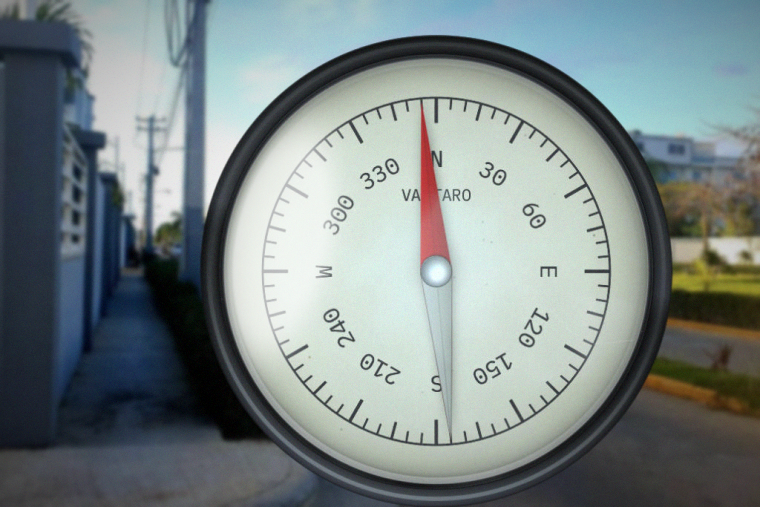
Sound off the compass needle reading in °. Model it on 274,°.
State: 355,°
